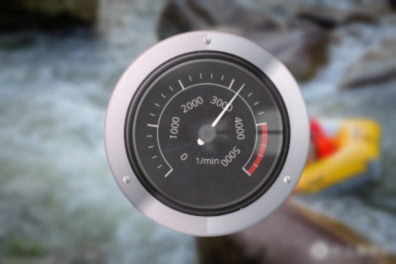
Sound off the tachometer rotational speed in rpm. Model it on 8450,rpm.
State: 3200,rpm
